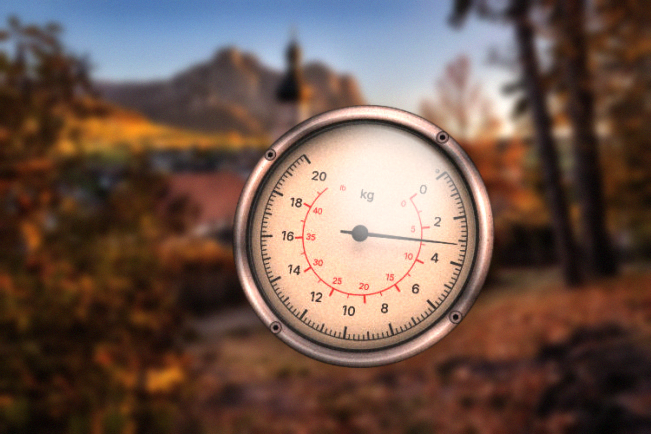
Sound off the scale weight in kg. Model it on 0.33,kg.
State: 3.2,kg
